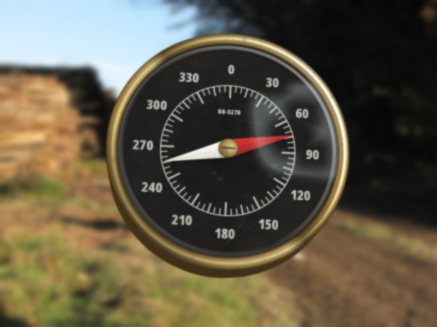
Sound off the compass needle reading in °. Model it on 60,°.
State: 75,°
